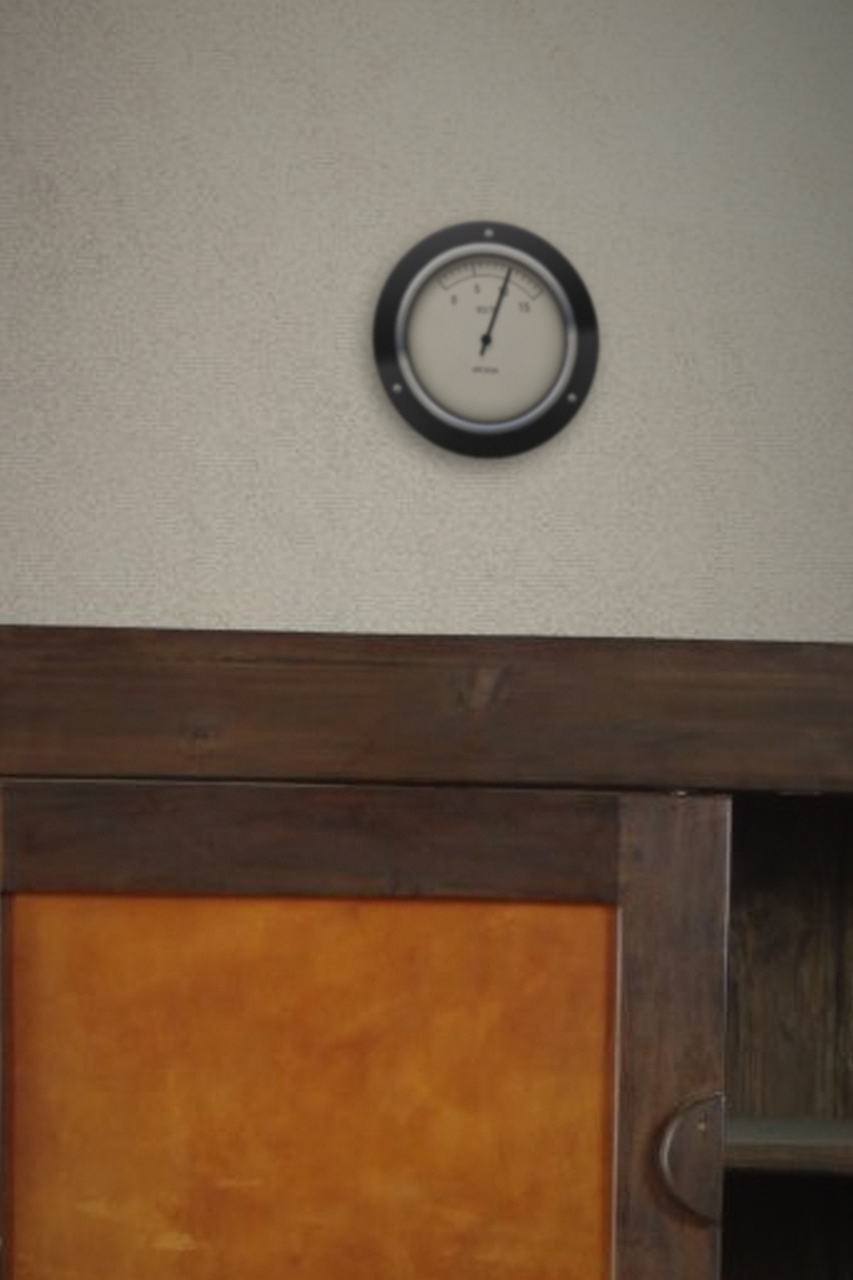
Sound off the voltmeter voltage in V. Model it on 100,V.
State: 10,V
